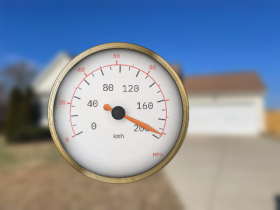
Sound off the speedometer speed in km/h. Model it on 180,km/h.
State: 195,km/h
